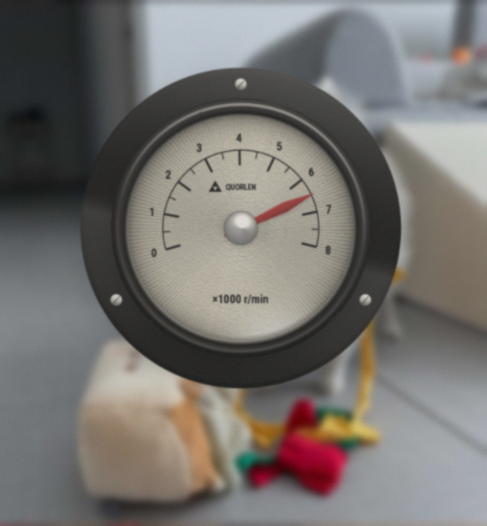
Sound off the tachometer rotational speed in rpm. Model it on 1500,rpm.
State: 6500,rpm
